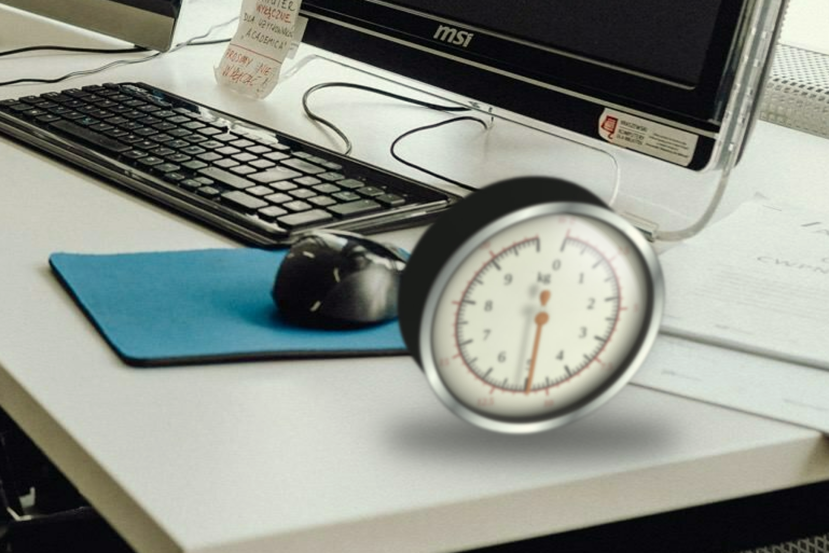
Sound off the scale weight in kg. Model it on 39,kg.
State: 5,kg
